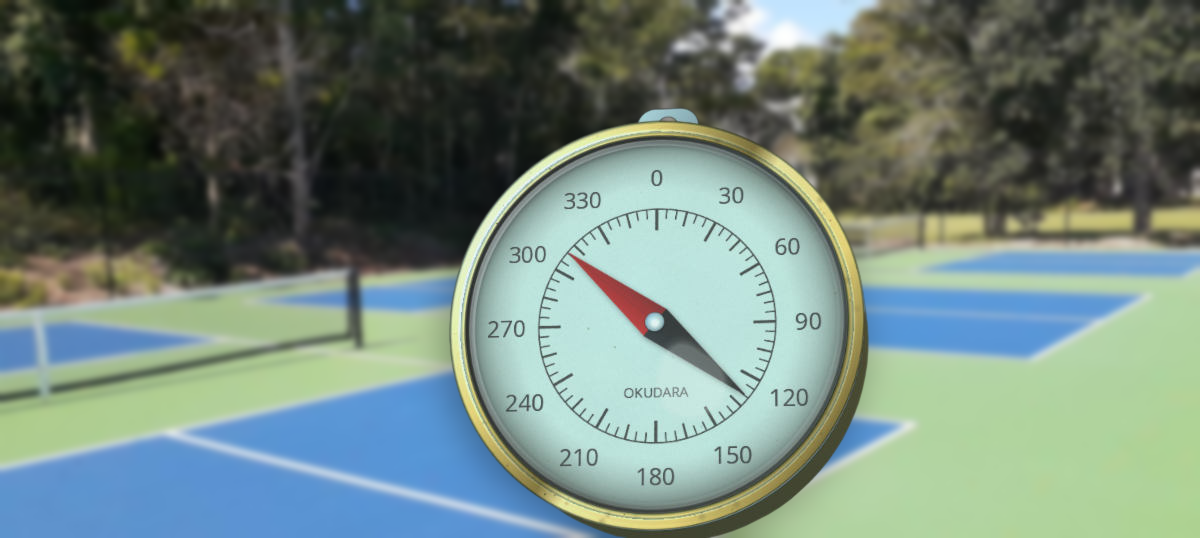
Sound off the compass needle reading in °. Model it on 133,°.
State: 310,°
